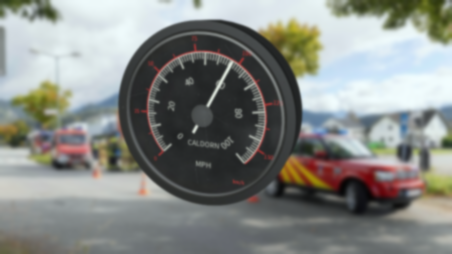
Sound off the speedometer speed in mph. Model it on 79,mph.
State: 60,mph
